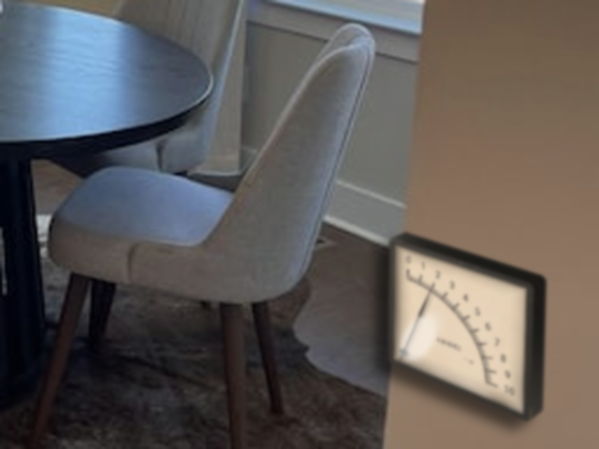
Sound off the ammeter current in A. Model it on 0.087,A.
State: 2,A
